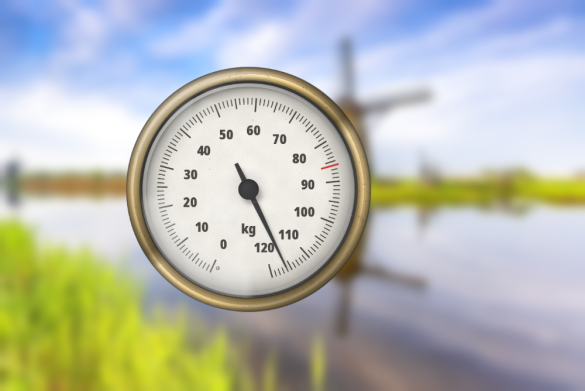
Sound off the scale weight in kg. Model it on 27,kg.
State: 116,kg
